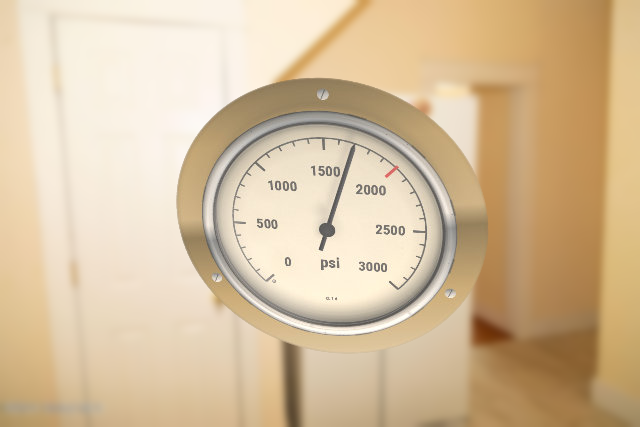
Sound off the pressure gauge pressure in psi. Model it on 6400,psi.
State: 1700,psi
